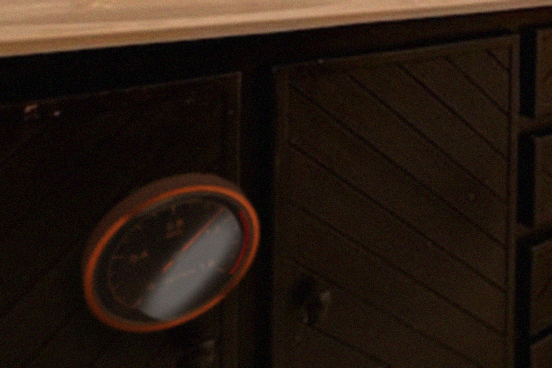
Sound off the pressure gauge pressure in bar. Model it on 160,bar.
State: 1.1,bar
